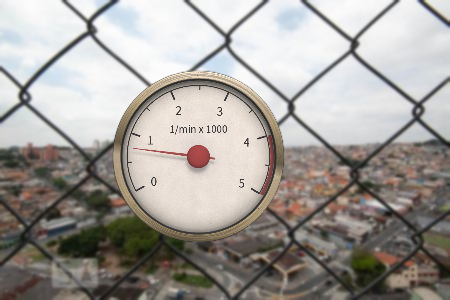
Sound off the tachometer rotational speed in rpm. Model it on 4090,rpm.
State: 750,rpm
